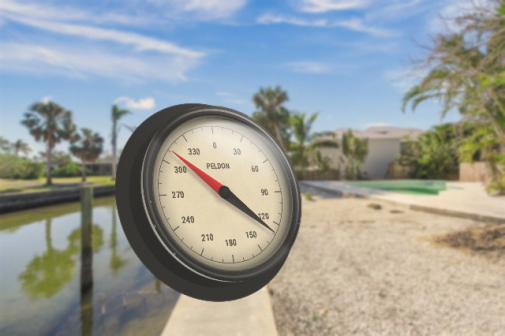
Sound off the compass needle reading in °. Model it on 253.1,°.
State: 310,°
